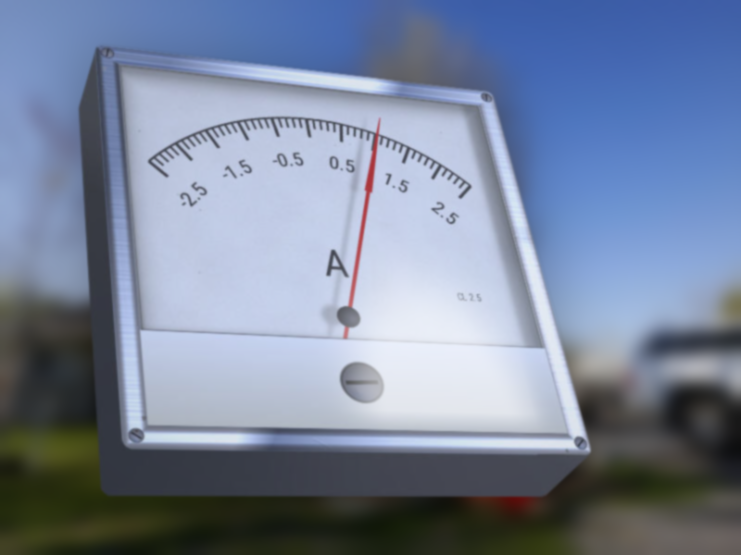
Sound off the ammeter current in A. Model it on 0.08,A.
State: 1,A
